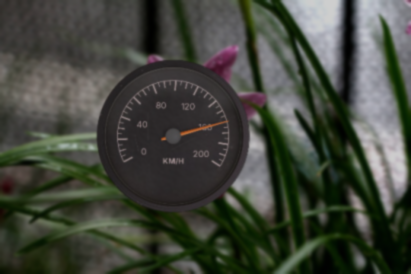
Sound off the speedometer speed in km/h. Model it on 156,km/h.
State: 160,km/h
